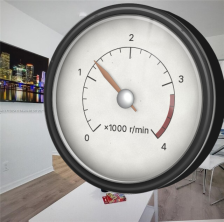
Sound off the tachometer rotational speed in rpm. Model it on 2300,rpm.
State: 1300,rpm
